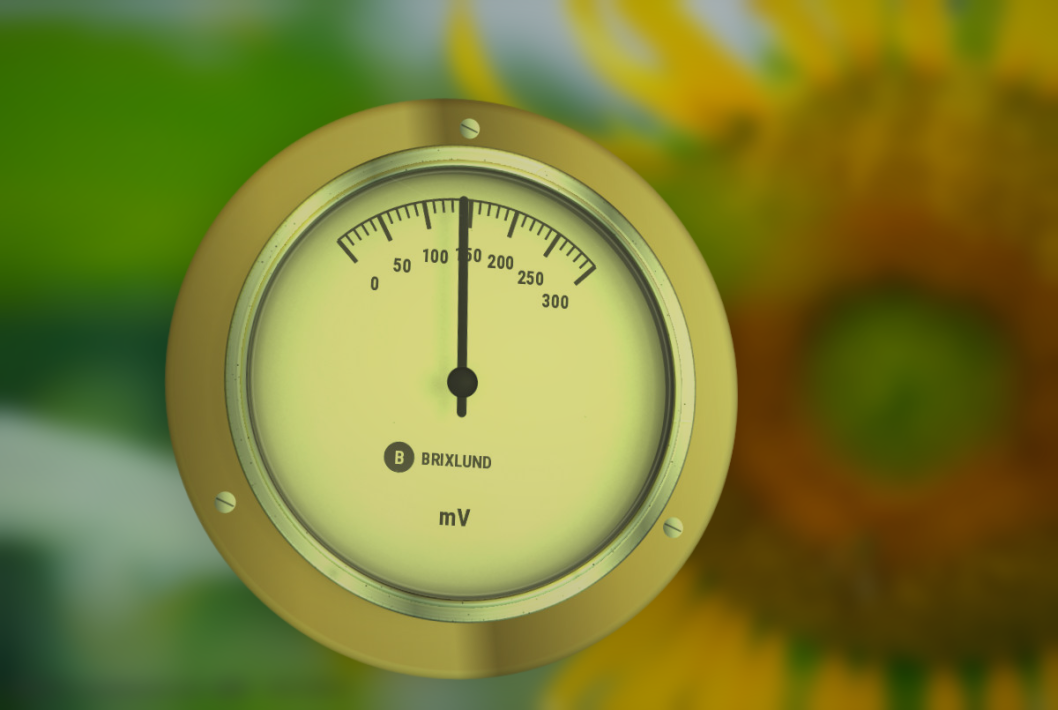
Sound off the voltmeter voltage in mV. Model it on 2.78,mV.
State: 140,mV
